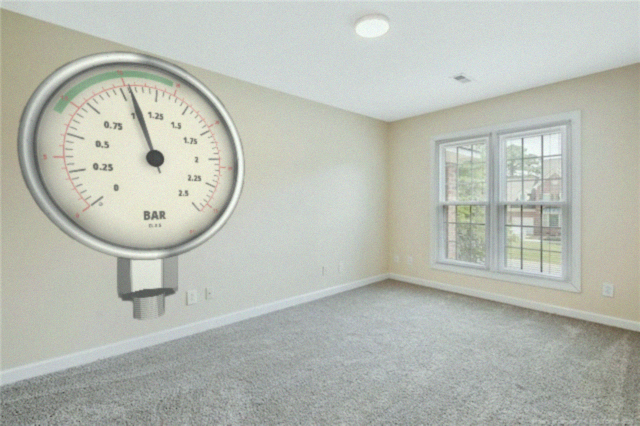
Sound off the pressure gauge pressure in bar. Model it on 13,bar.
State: 1.05,bar
